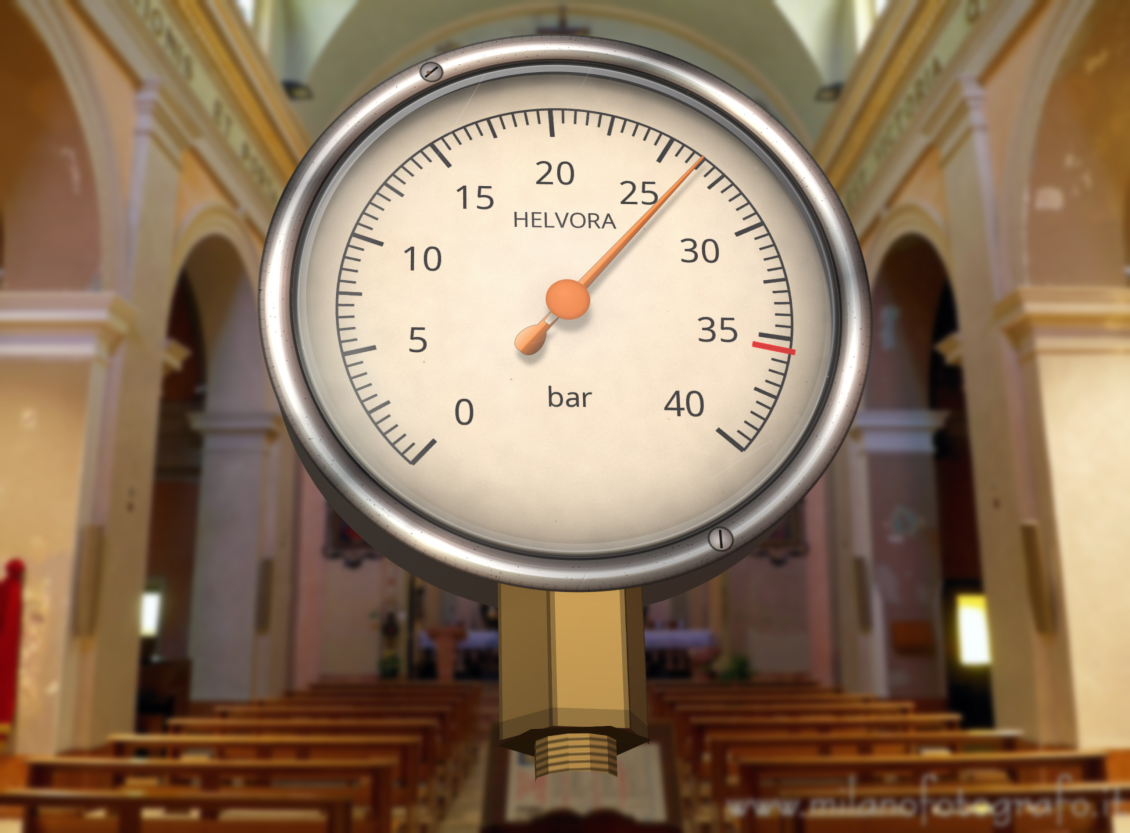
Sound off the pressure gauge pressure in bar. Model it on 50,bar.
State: 26.5,bar
